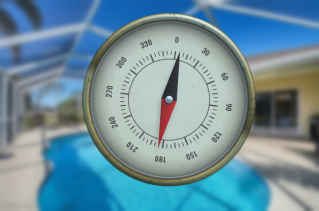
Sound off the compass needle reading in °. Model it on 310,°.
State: 185,°
